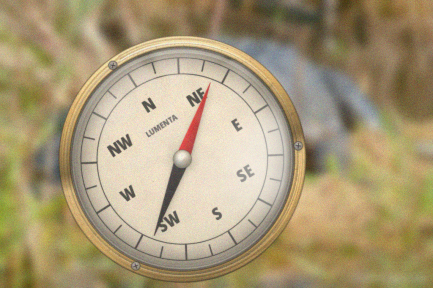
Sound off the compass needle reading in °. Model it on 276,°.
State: 52.5,°
